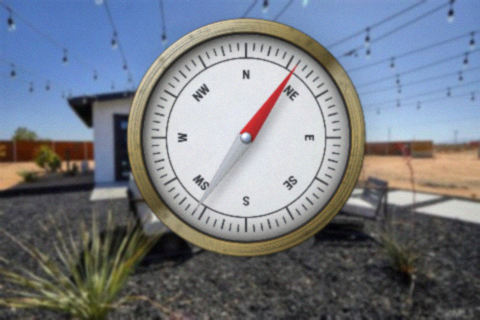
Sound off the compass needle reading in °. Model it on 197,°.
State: 35,°
